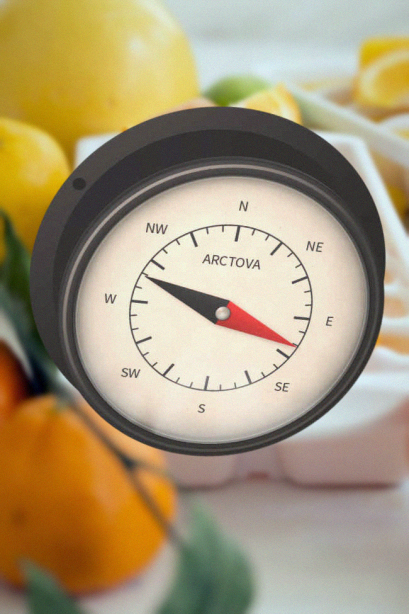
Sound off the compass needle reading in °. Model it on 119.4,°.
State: 110,°
